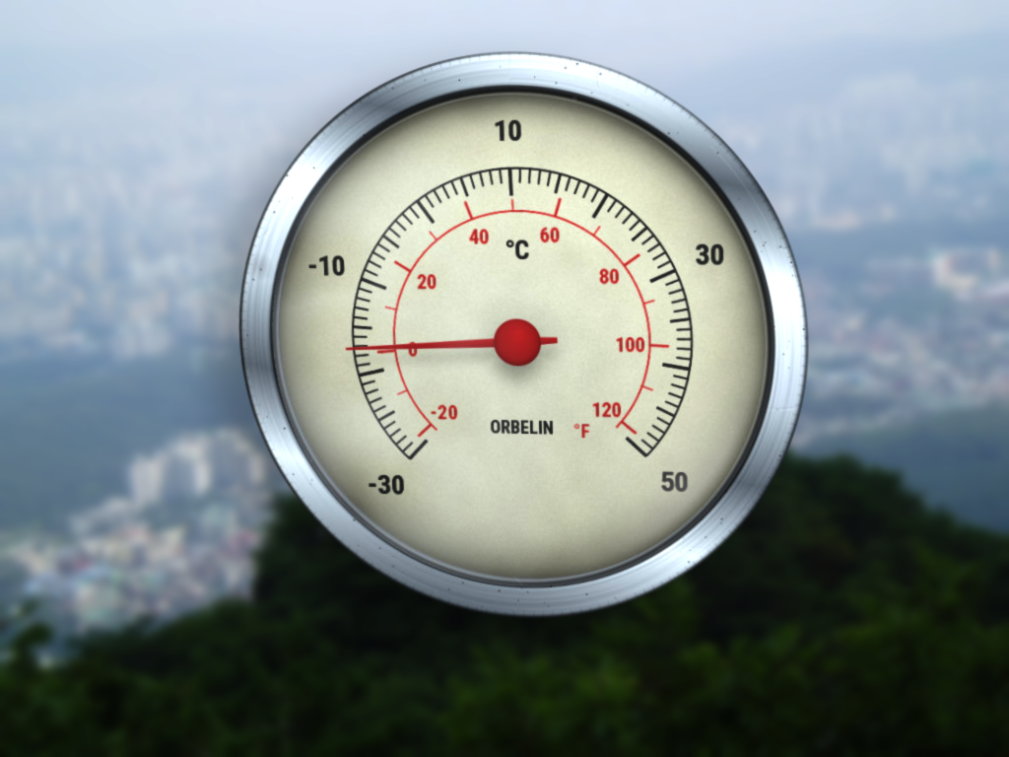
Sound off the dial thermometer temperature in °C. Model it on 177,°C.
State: -17,°C
